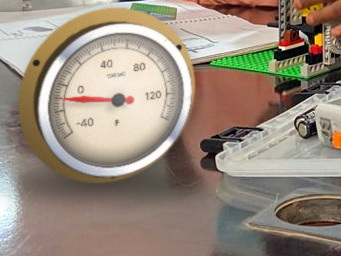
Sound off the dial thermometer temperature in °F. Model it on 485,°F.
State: -10,°F
